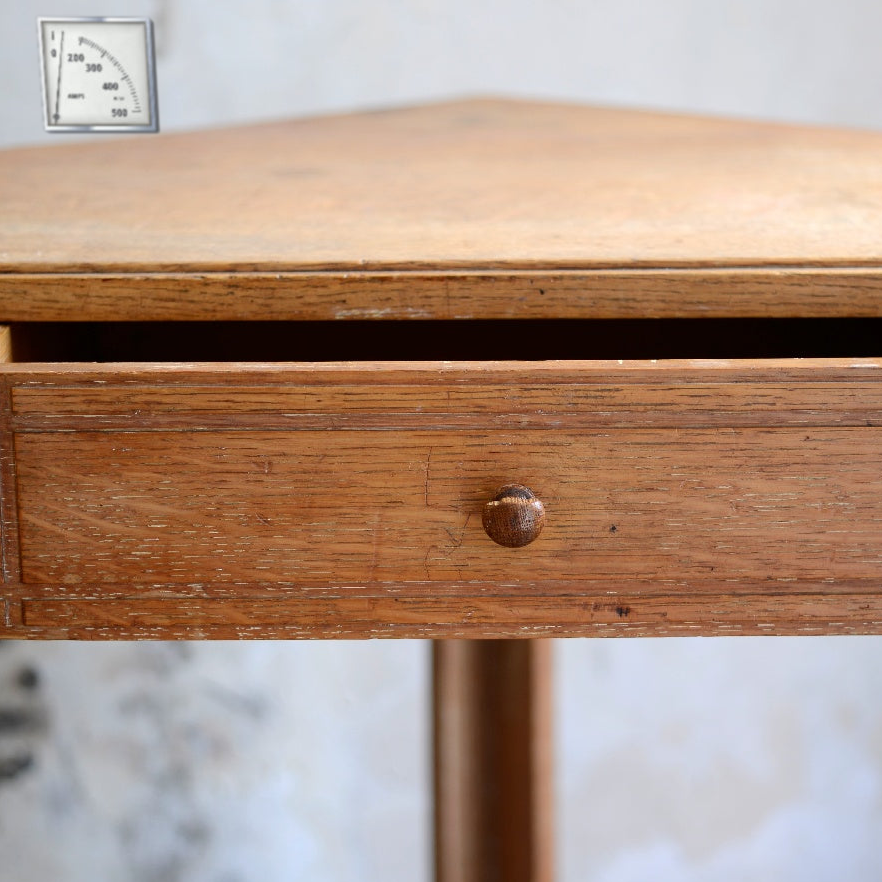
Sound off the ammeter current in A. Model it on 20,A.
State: 100,A
